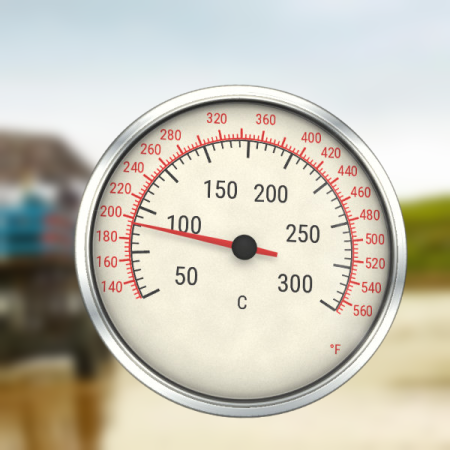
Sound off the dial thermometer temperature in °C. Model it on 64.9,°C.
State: 90,°C
